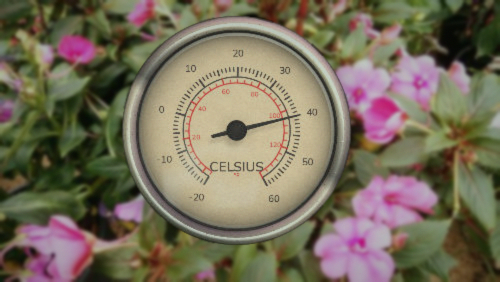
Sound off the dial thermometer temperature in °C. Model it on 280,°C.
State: 40,°C
